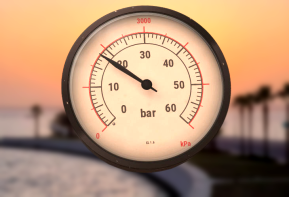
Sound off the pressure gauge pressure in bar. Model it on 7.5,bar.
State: 18,bar
